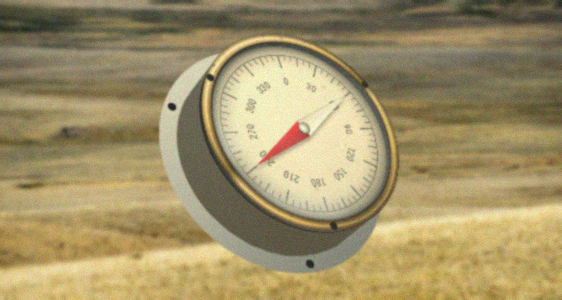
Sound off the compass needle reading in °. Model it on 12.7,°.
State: 240,°
